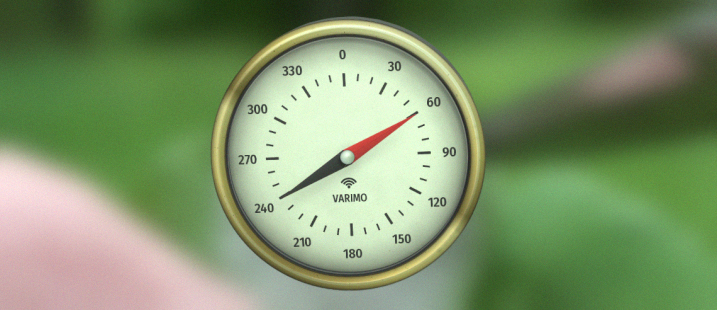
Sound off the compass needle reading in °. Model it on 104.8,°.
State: 60,°
